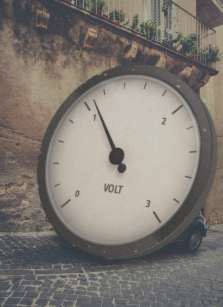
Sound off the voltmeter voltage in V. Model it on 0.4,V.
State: 1.1,V
